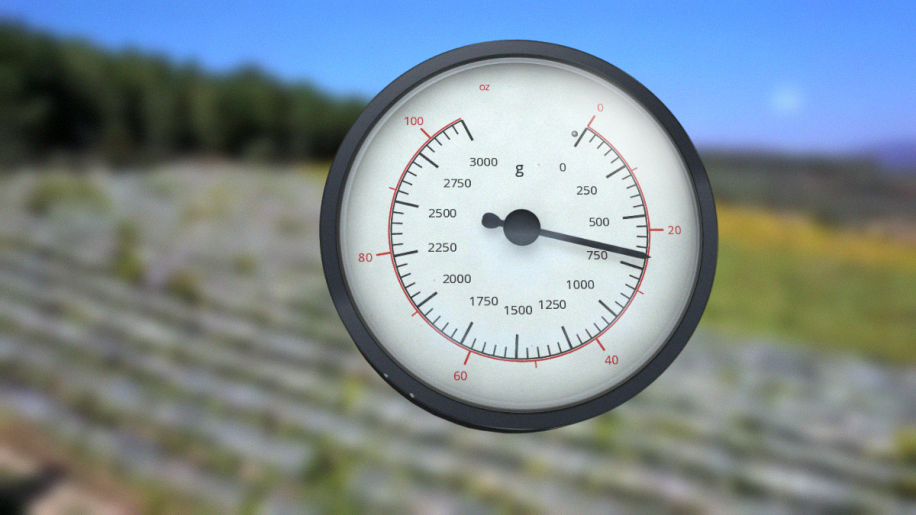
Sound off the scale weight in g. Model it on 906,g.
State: 700,g
